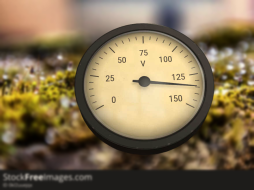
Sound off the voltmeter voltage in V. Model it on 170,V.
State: 135,V
